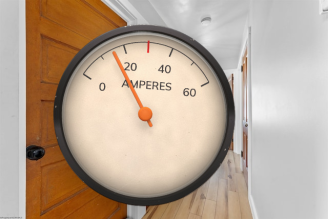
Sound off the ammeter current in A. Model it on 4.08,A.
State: 15,A
